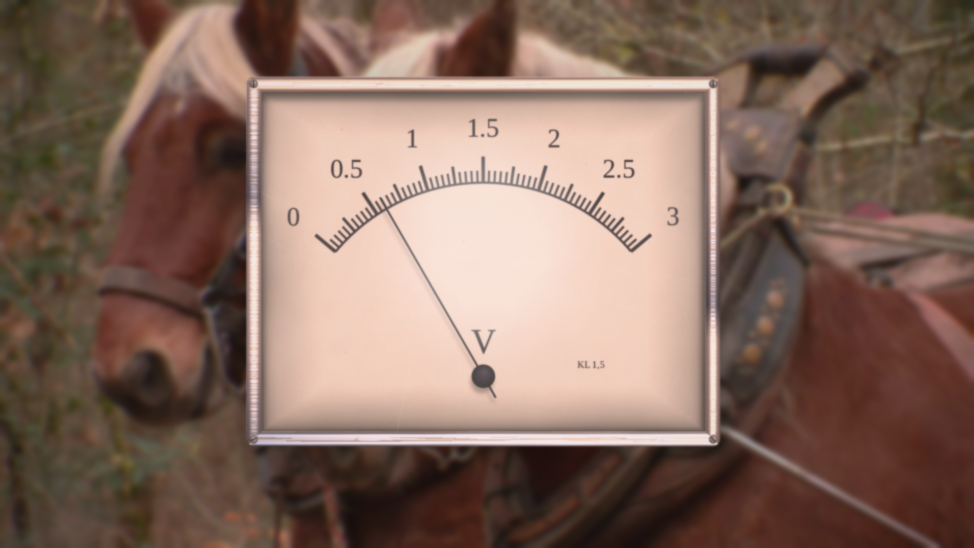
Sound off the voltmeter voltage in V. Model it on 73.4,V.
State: 0.6,V
